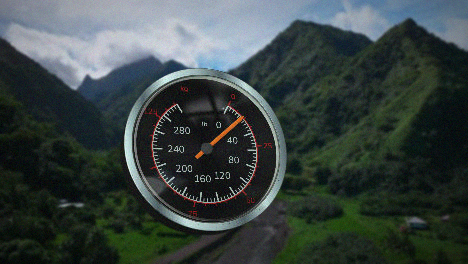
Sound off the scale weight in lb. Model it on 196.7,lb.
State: 20,lb
